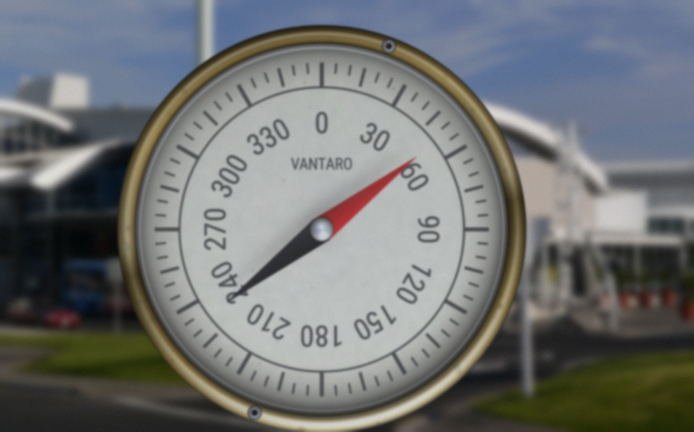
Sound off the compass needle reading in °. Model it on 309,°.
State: 52.5,°
